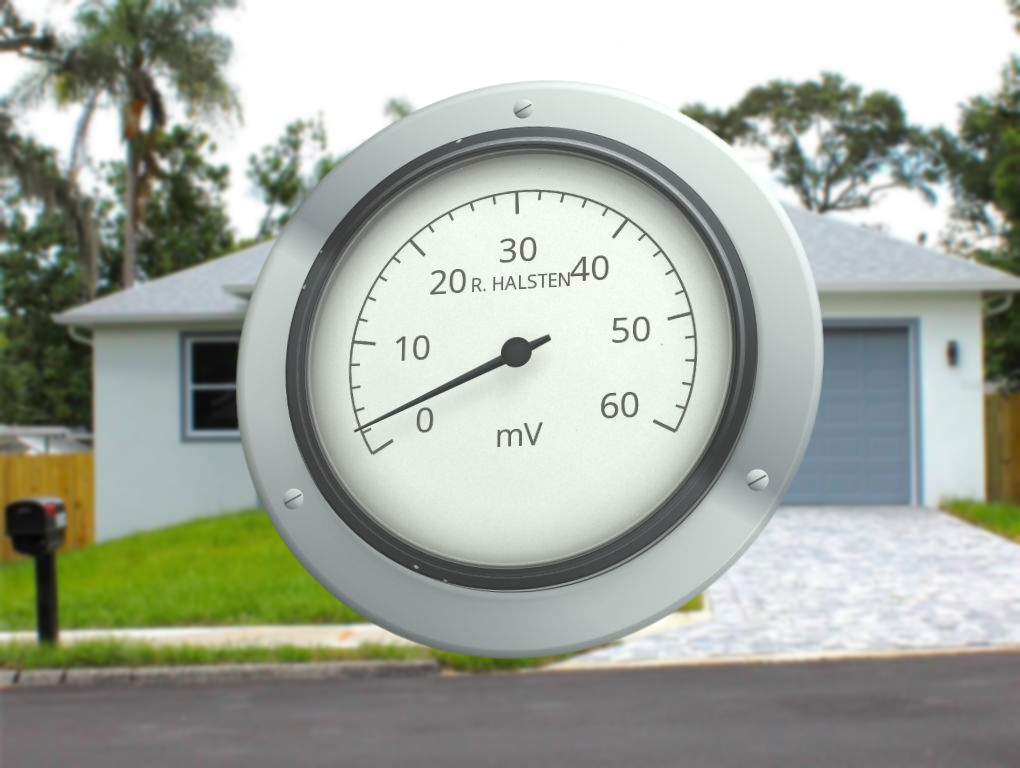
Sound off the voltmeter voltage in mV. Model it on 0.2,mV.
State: 2,mV
